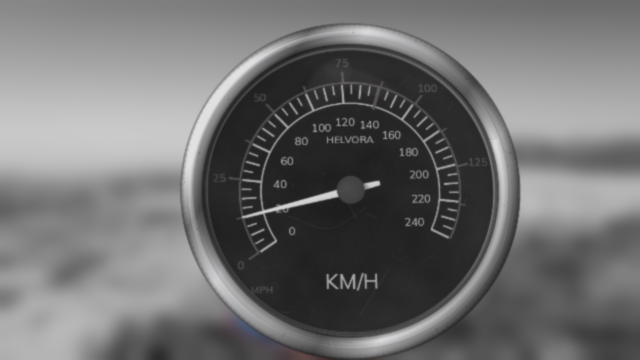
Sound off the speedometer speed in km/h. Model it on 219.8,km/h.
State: 20,km/h
